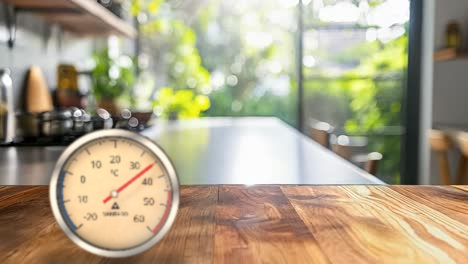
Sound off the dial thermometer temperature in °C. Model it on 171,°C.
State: 35,°C
